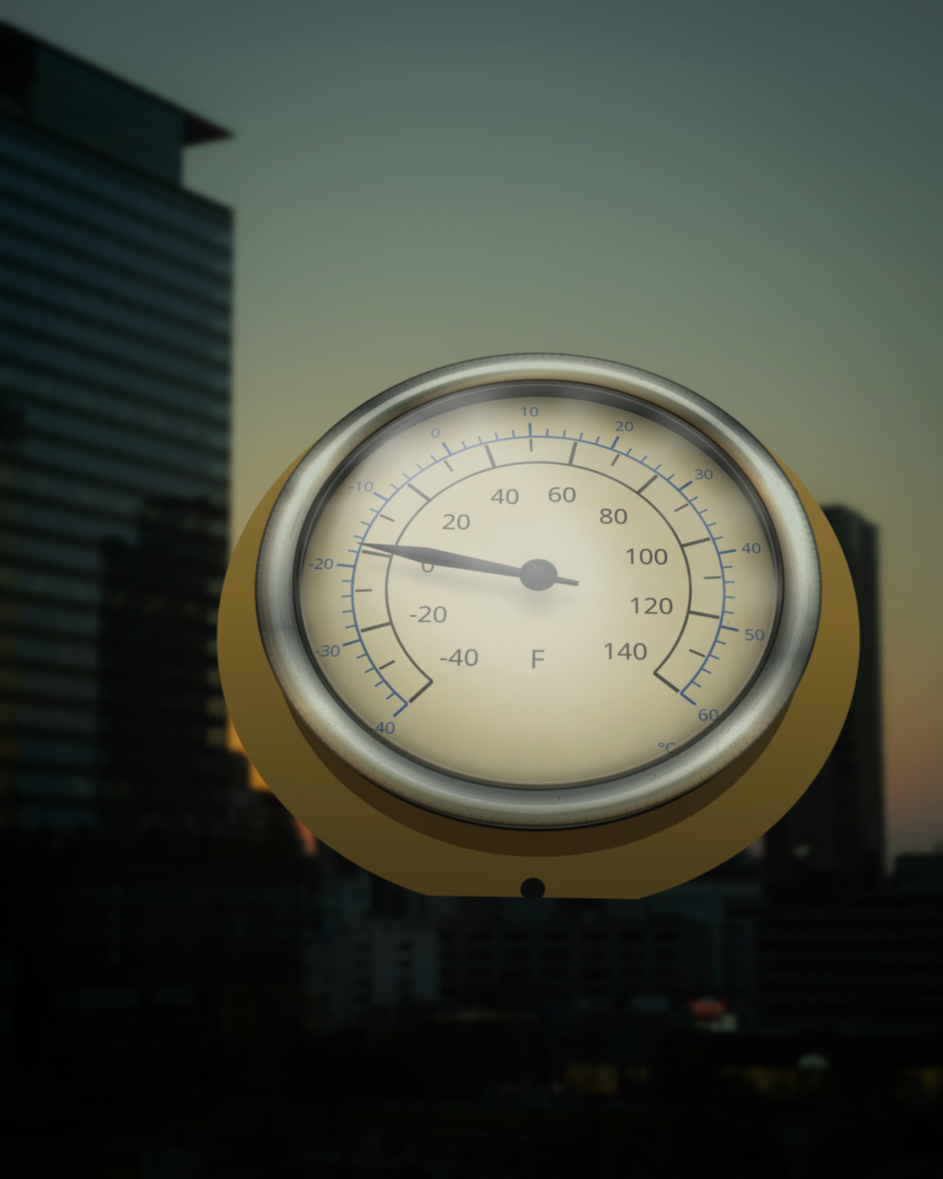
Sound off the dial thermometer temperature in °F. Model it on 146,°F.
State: 0,°F
